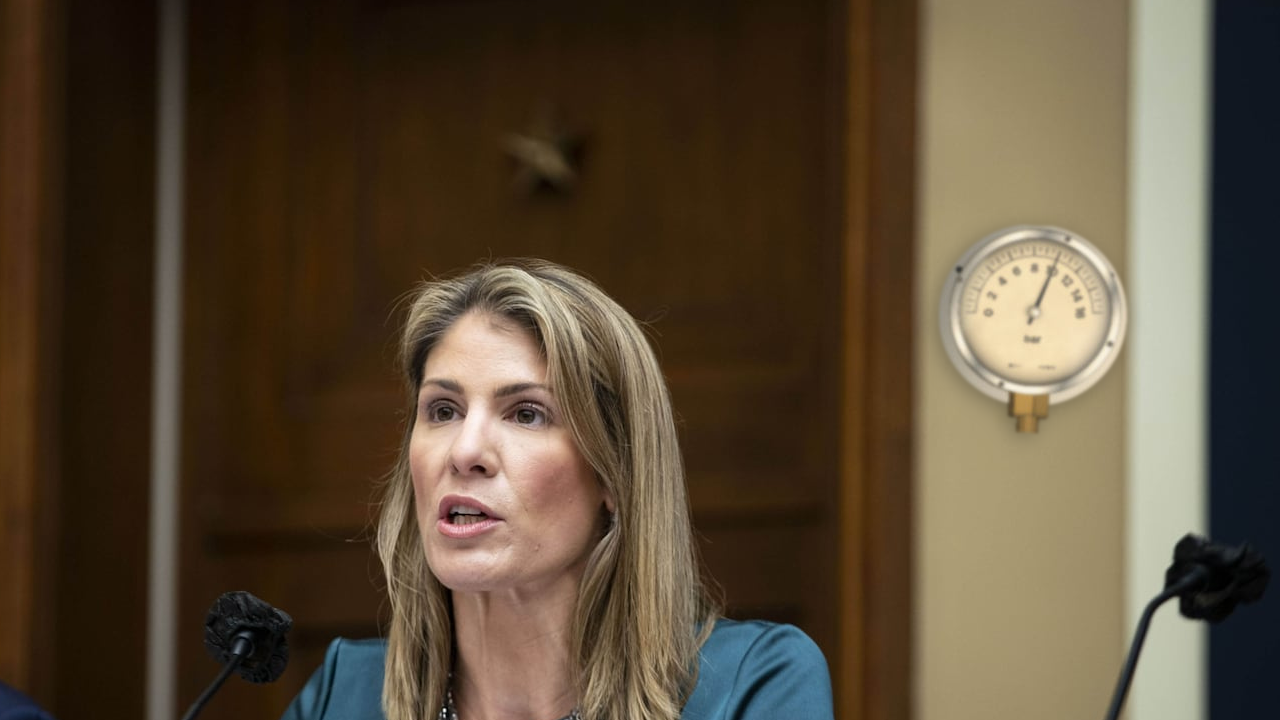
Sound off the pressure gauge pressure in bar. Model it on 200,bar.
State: 10,bar
